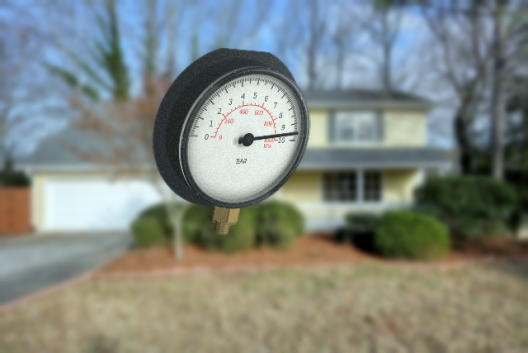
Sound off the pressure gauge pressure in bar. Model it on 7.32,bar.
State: 9.5,bar
